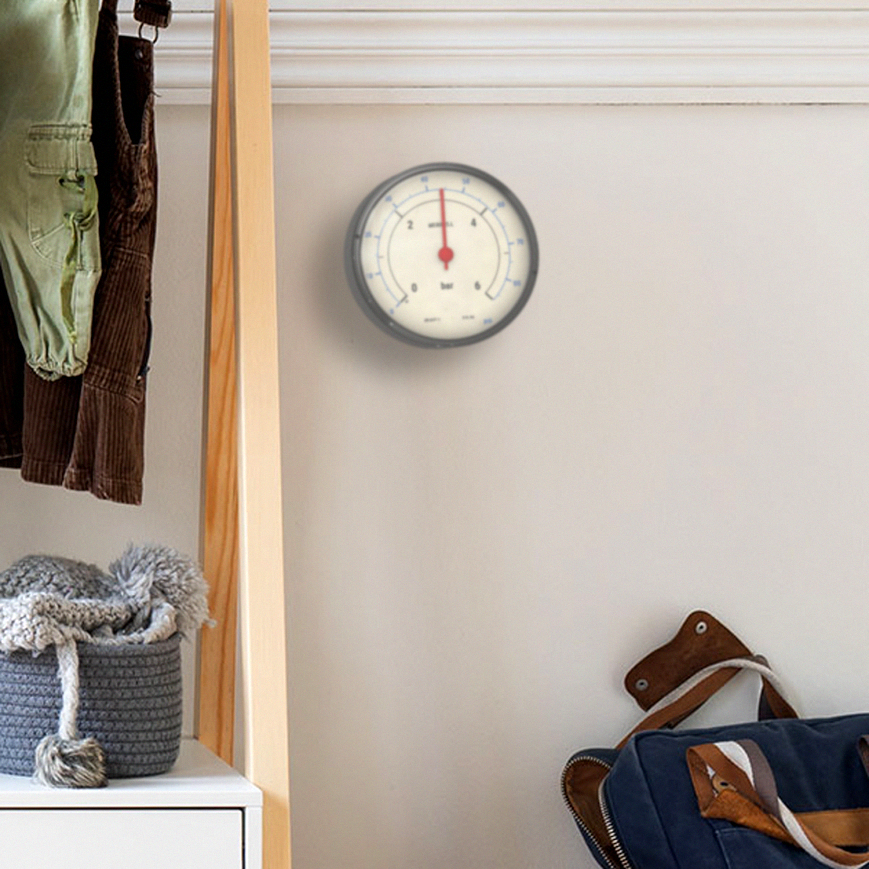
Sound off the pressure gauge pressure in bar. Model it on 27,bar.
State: 3,bar
